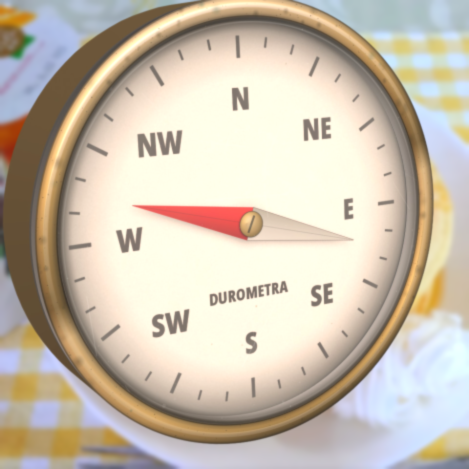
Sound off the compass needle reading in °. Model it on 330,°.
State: 285,°
